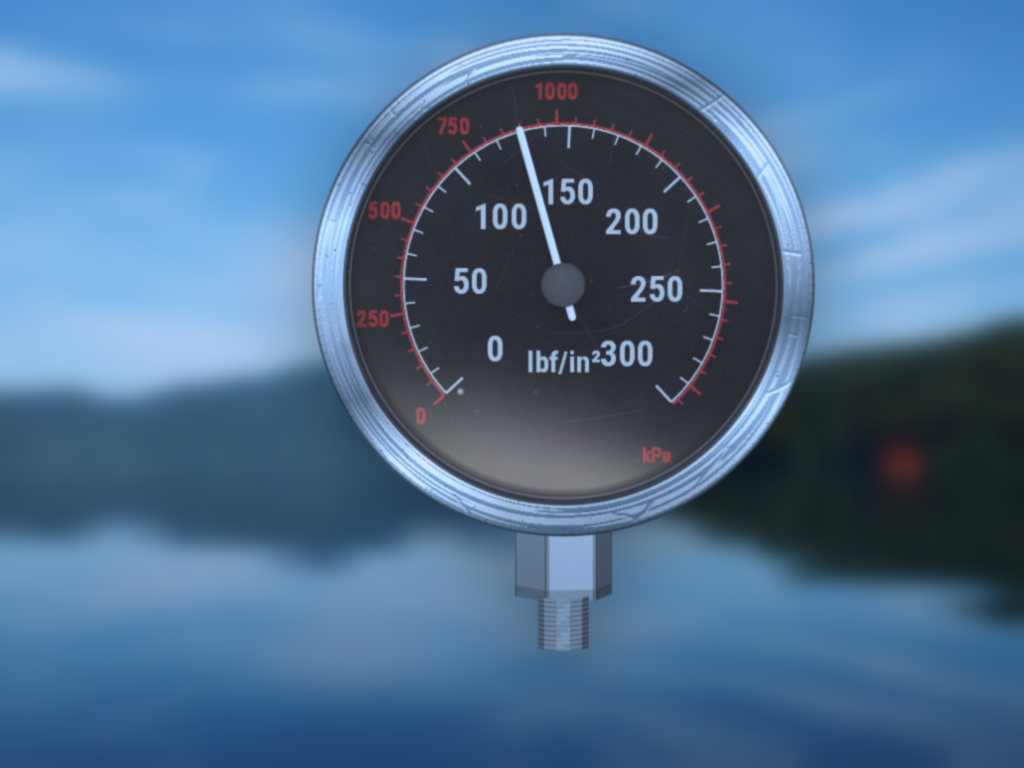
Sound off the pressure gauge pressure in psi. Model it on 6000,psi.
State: 130,psi
